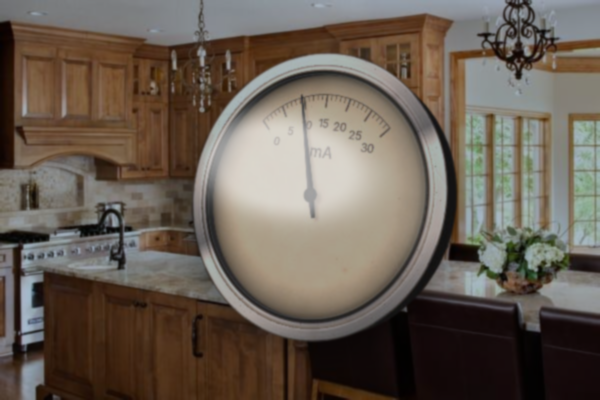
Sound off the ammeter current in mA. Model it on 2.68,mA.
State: 10,mA
